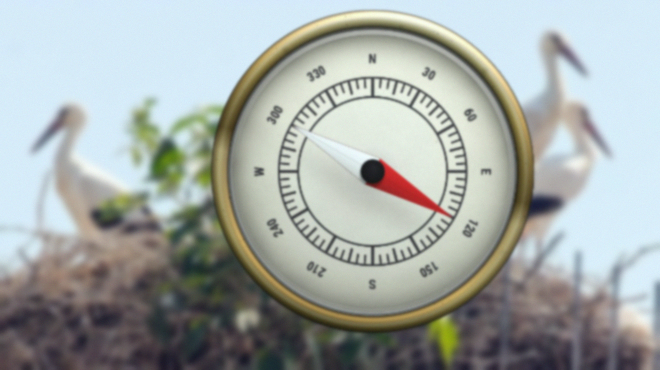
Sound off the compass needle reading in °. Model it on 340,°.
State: 120,°
